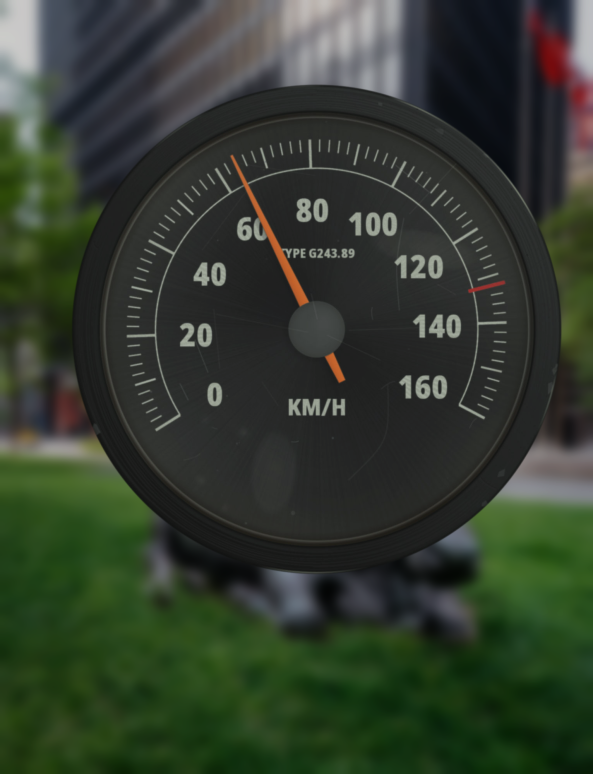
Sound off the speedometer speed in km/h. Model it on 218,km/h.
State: 64,km/h
